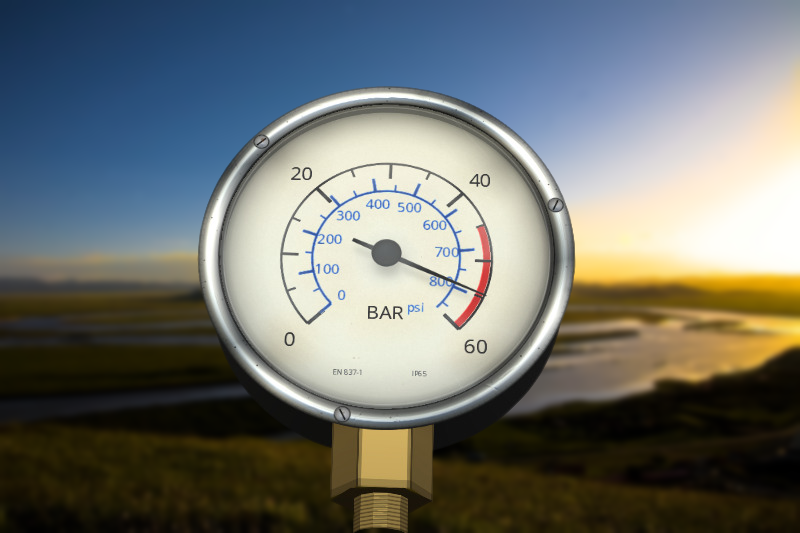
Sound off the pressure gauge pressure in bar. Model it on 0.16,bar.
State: 55,bar
